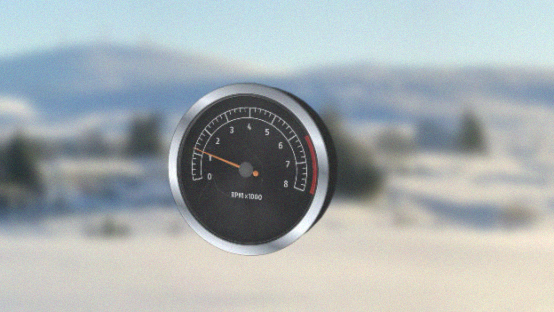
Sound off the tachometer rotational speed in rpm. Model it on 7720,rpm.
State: 1200,rpm
